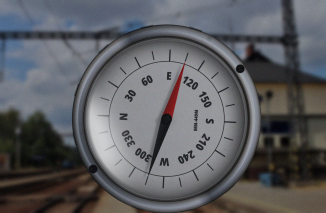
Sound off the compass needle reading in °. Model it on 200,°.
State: 105,°
